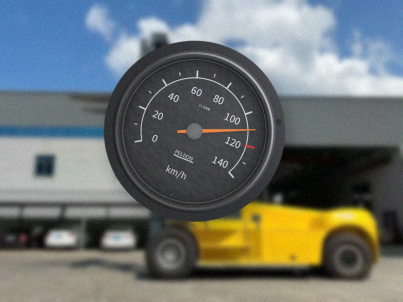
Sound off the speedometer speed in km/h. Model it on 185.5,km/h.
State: 110,km/h
